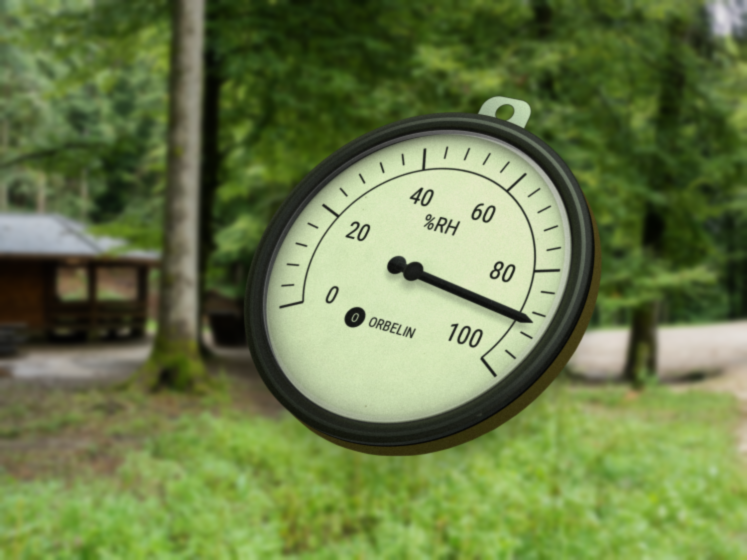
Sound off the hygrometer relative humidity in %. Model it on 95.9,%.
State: 90,%
